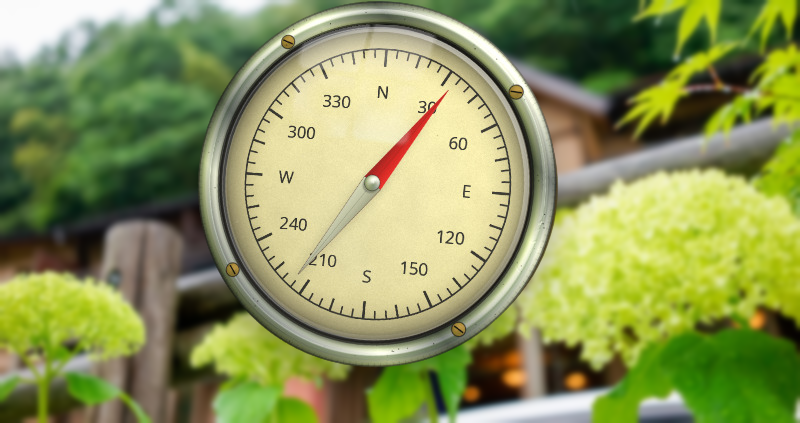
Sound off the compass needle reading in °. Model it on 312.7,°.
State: 35,°
